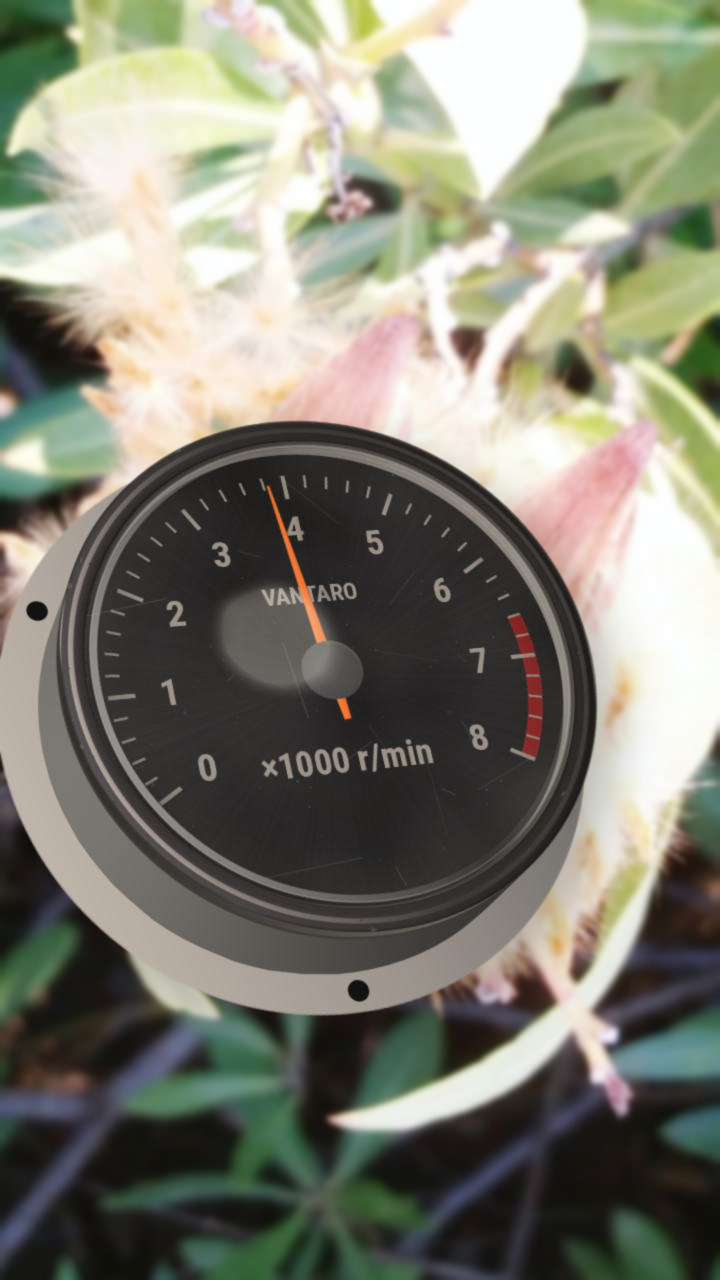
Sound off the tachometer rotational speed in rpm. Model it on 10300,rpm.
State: 3800,rpm
